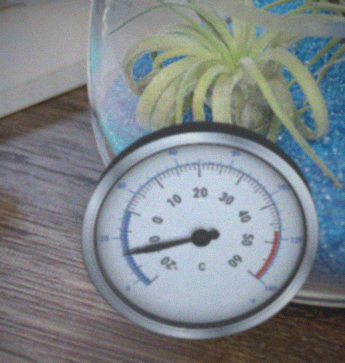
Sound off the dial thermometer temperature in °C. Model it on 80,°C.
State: -10,°C
